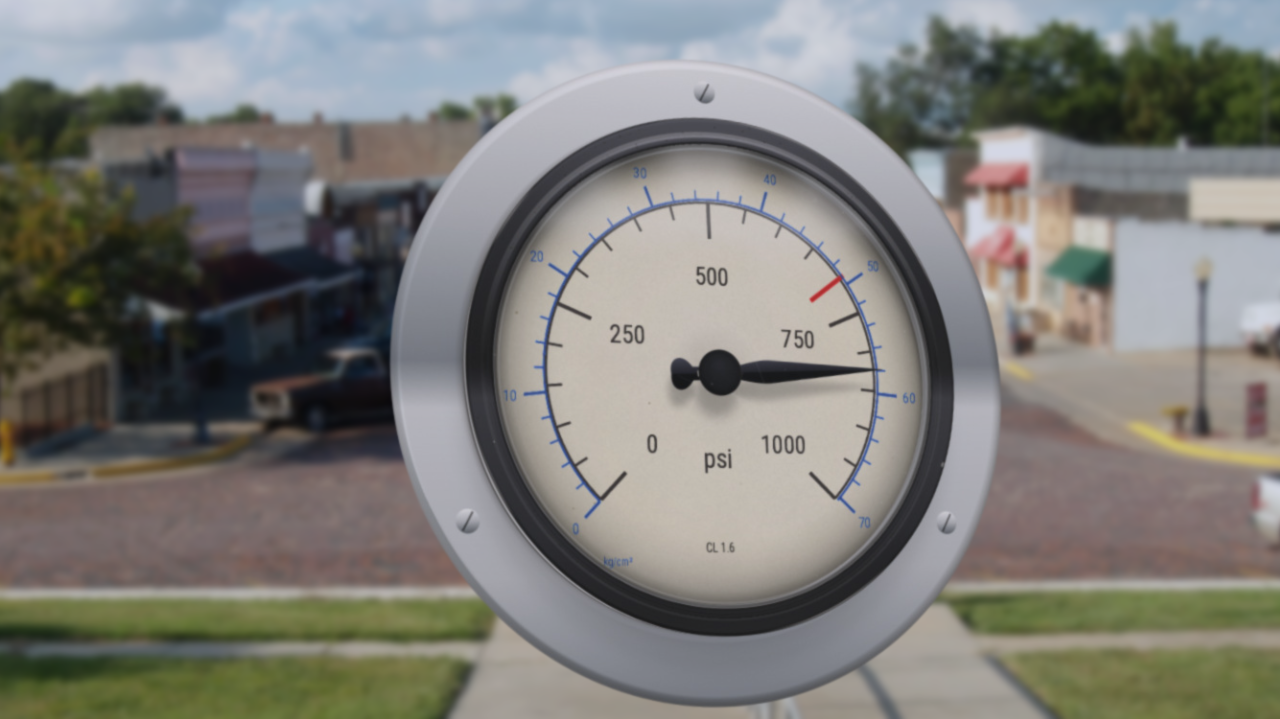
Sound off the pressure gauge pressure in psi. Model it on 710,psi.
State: 825,psi
